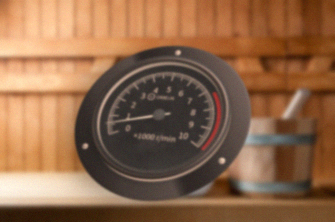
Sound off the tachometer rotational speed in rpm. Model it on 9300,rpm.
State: 500,rpm
